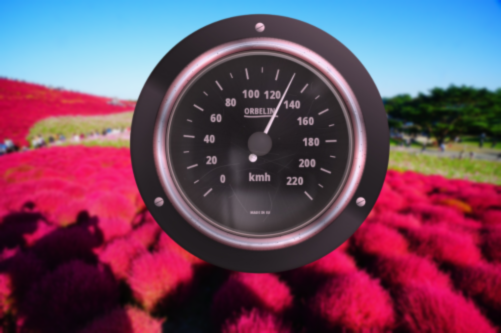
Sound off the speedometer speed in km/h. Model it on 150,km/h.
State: 130,km/h
